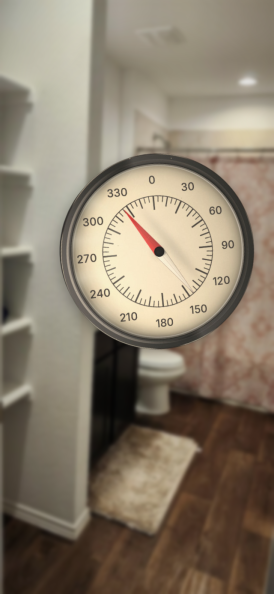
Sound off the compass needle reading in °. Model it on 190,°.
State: 325,°
